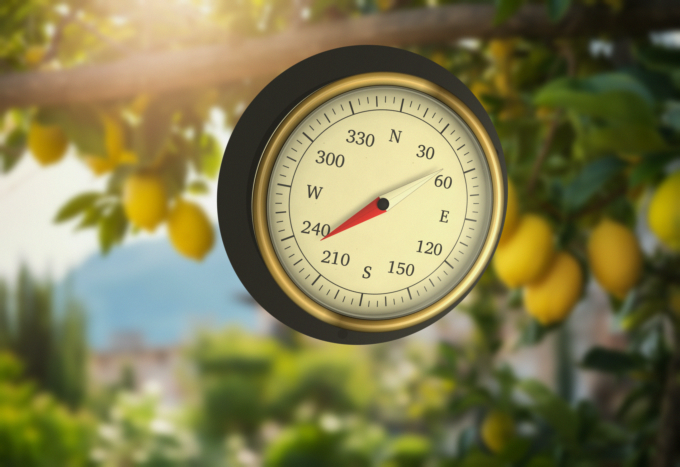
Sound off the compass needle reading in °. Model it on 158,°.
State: 230,°
